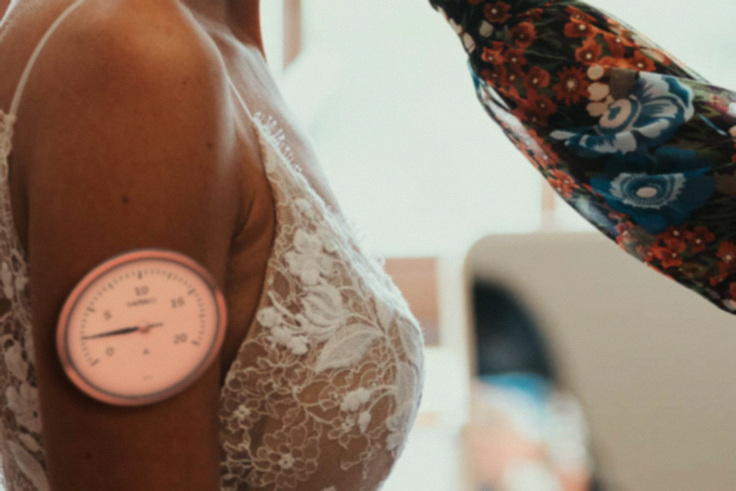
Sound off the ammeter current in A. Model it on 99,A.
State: 2.5,A
